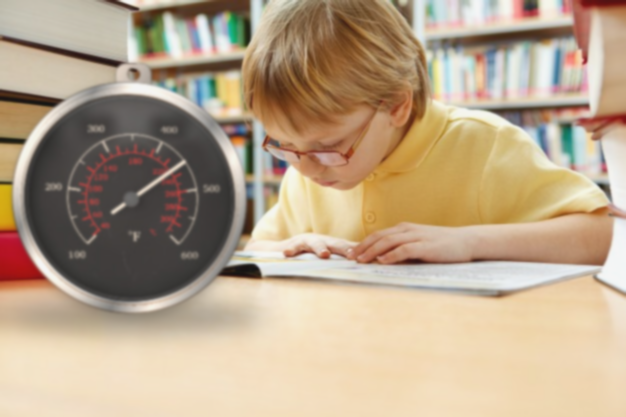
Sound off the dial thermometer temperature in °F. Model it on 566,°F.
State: 450,°F
